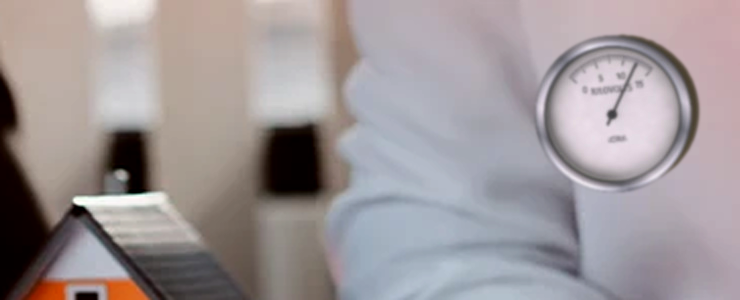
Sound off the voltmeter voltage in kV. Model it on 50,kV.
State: 12.5,kV
